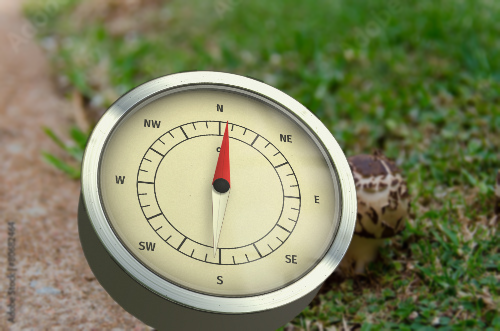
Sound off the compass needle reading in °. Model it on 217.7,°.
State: 5,°
